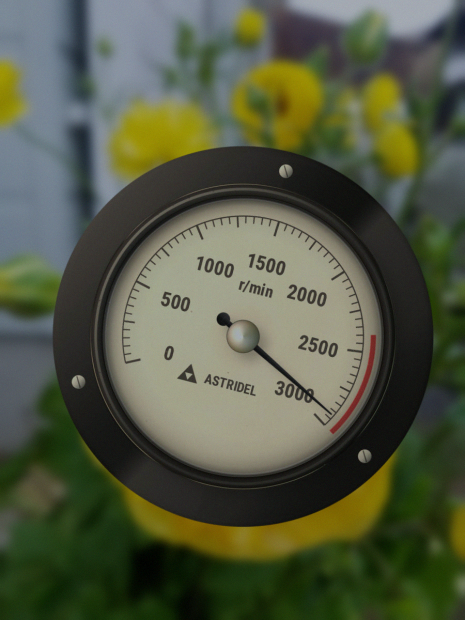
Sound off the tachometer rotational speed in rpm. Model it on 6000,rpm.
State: 2925,rpm
